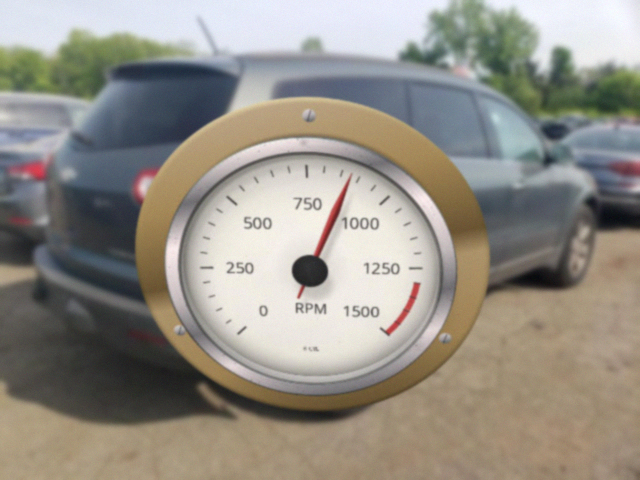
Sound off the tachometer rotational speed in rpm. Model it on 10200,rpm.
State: 875,rpm
